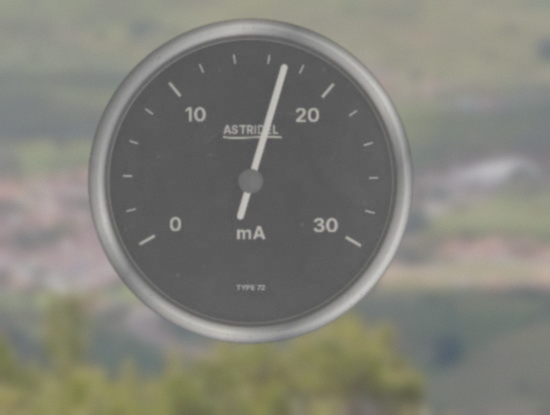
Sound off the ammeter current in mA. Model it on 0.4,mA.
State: 17,mA
